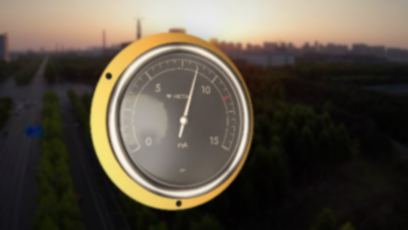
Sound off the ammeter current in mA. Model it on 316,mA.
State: 8.5,mA
